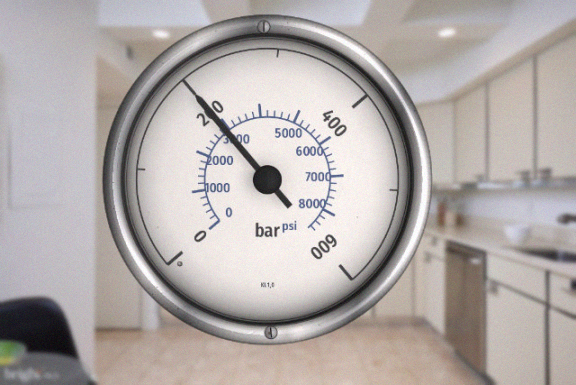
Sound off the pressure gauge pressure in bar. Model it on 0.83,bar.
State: 200,bar
